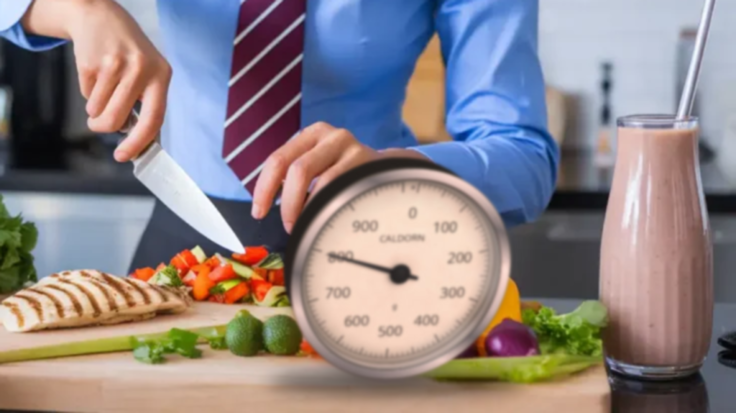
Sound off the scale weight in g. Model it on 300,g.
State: 800,g
